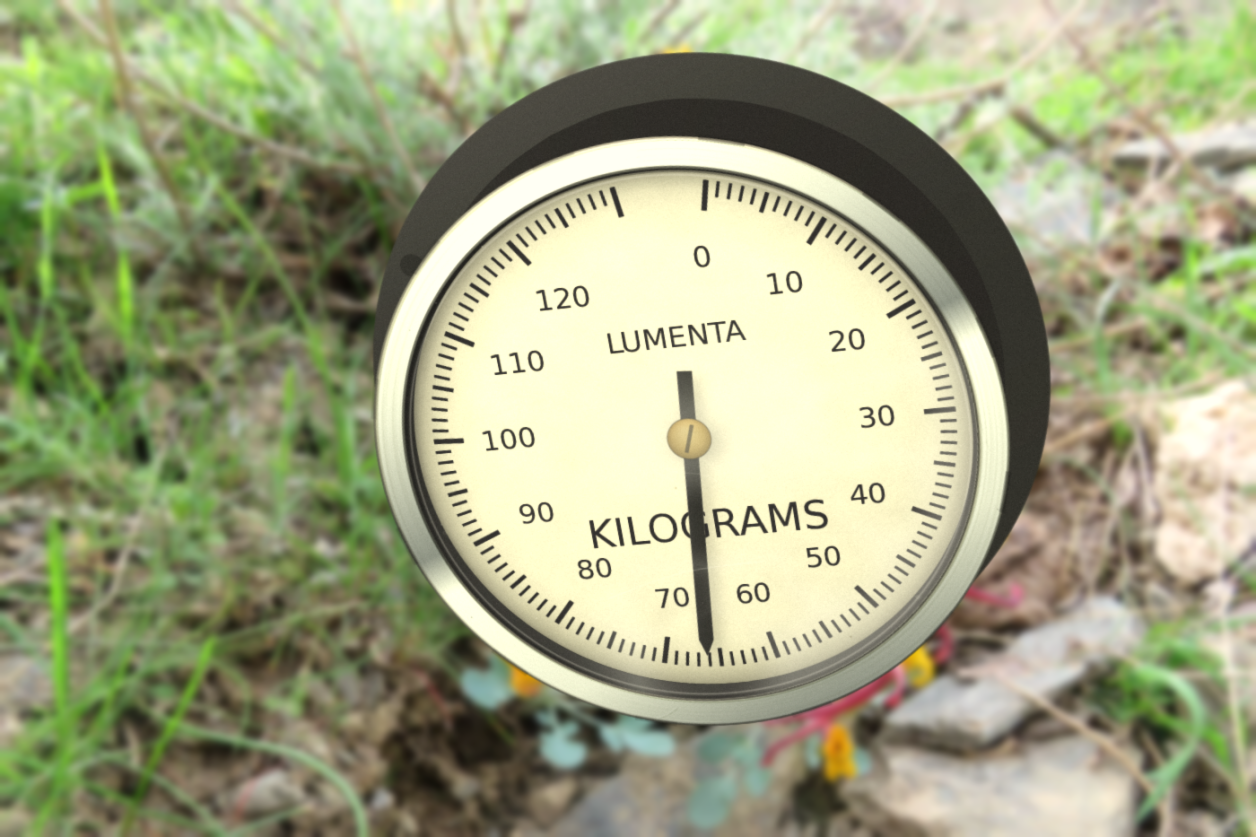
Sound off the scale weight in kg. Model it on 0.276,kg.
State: 66,kg
